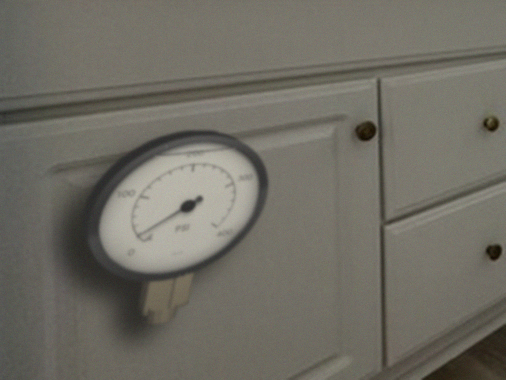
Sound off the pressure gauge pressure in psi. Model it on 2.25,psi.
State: 20,psi
